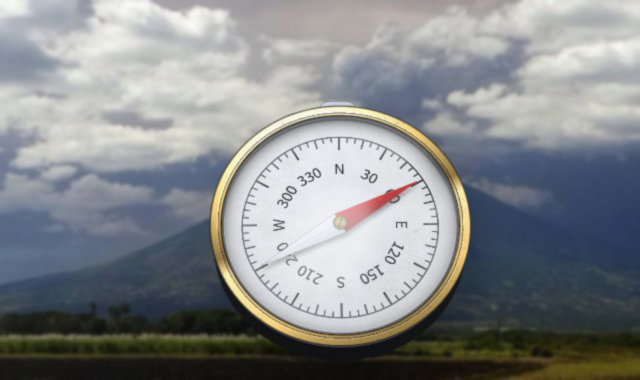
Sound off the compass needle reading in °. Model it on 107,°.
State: 60,°
